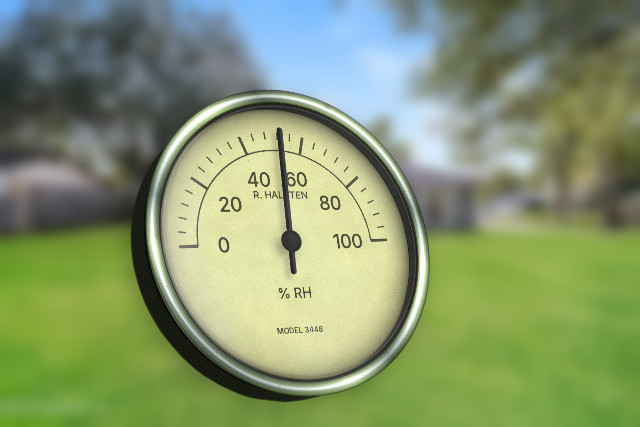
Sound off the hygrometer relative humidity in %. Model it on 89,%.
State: 52,%
